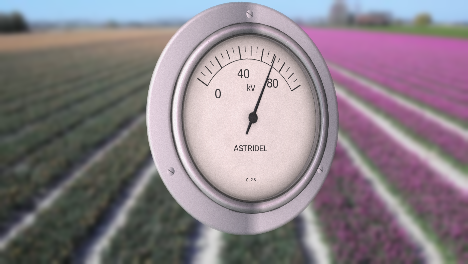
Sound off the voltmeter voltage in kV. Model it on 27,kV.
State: 70,kV
